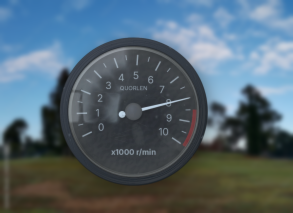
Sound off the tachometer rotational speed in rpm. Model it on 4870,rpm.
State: 8000,rpm
